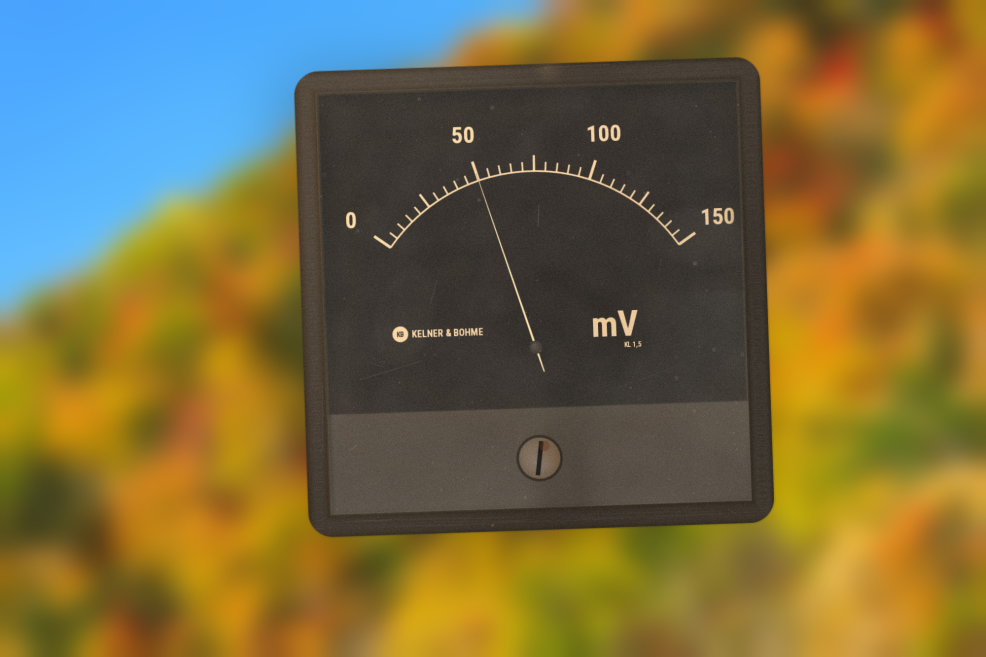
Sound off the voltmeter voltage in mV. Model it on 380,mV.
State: 50,mV
